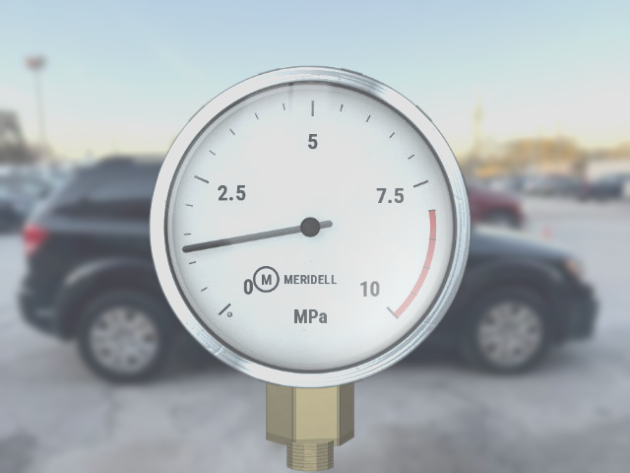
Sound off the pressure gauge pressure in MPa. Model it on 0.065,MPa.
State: 1.25,MPa
